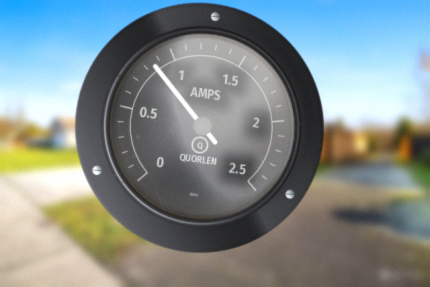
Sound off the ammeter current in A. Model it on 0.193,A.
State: 0.85,A
